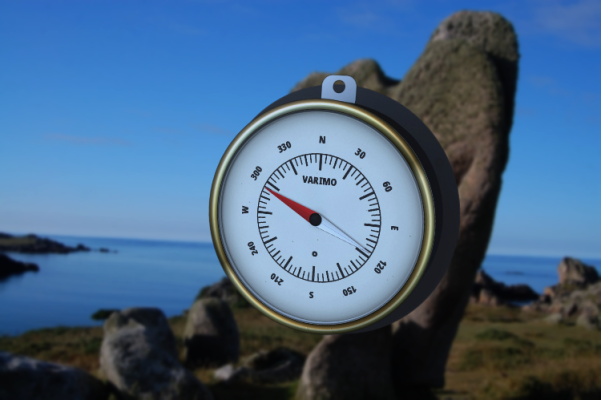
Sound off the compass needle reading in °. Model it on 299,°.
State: 295,°
